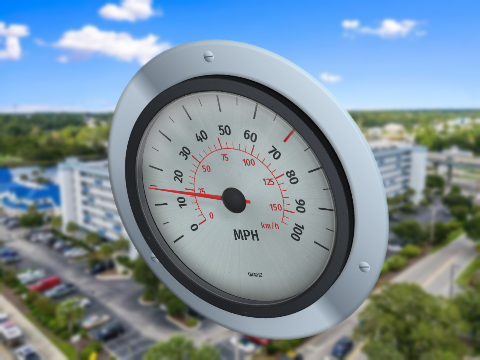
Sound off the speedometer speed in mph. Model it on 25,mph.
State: 15,mph
